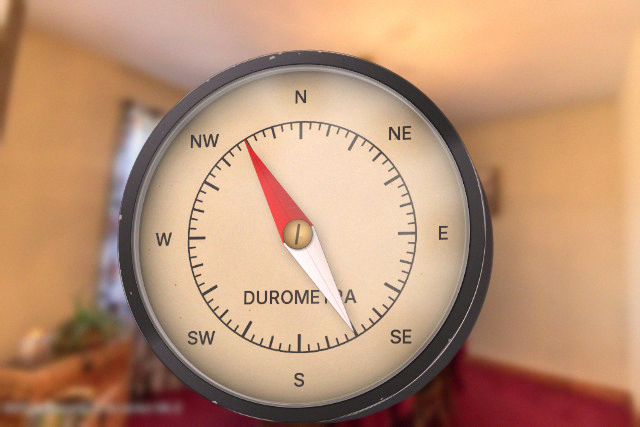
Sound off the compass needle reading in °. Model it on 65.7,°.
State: 330,°
